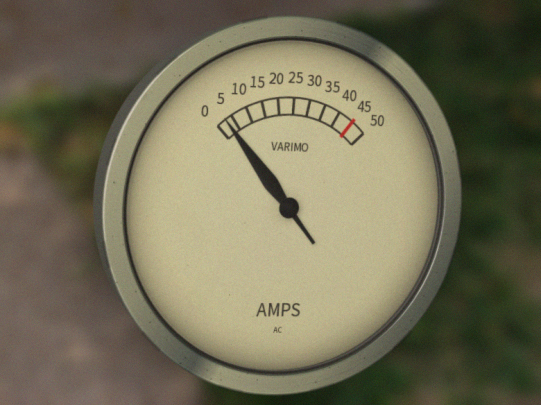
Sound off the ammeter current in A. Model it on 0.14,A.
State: 2.5,A
